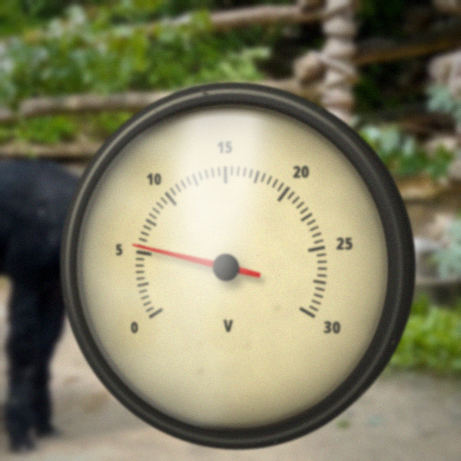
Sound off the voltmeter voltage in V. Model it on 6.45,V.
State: 5.5,V
